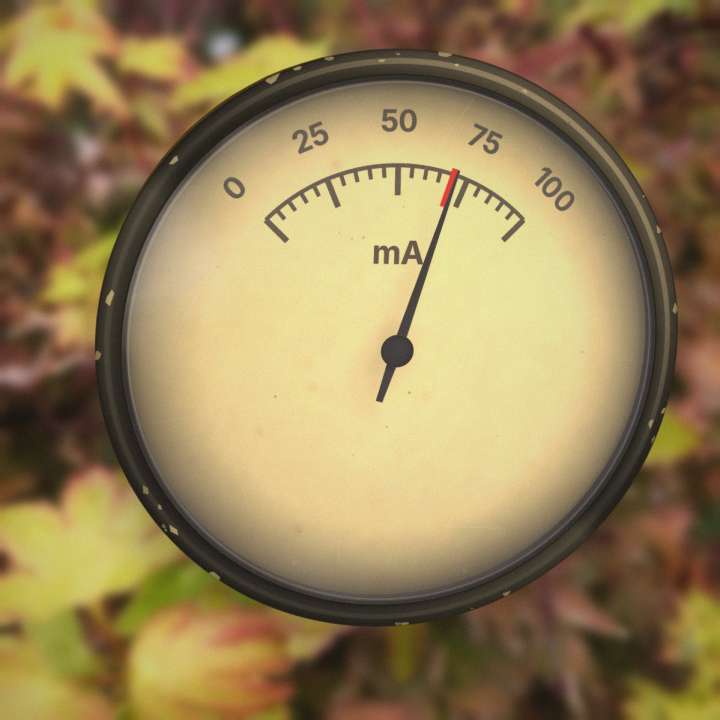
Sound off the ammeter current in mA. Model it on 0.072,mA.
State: 70,mA
